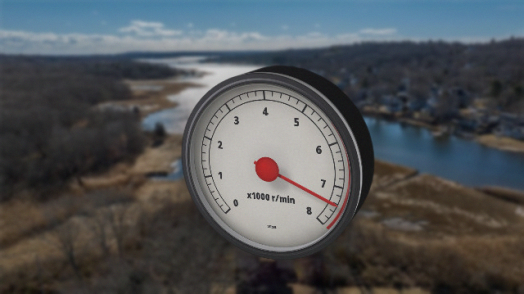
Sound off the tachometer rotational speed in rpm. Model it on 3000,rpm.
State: 7400,rpm
